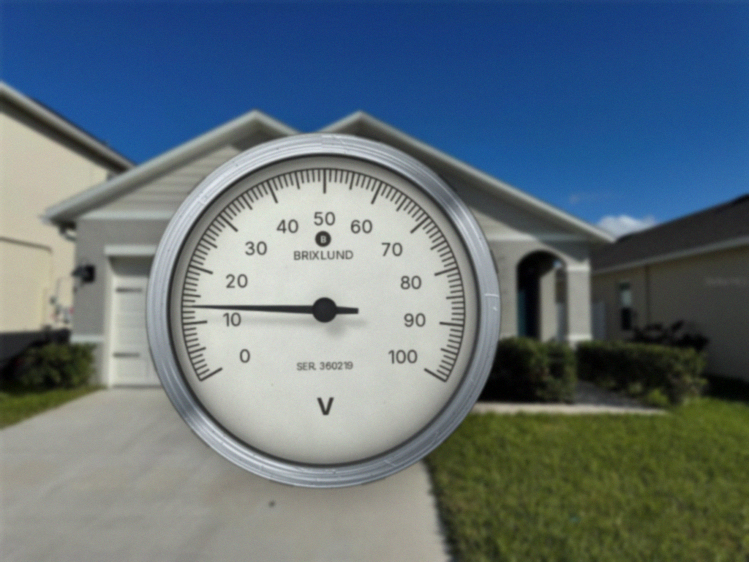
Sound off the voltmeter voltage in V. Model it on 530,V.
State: 13,V
